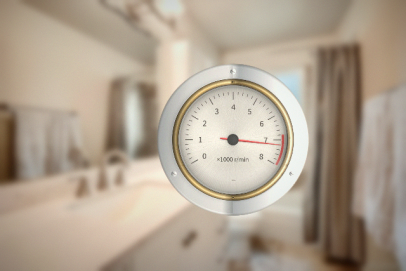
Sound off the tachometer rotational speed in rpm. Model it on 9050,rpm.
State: 7200,rpm
